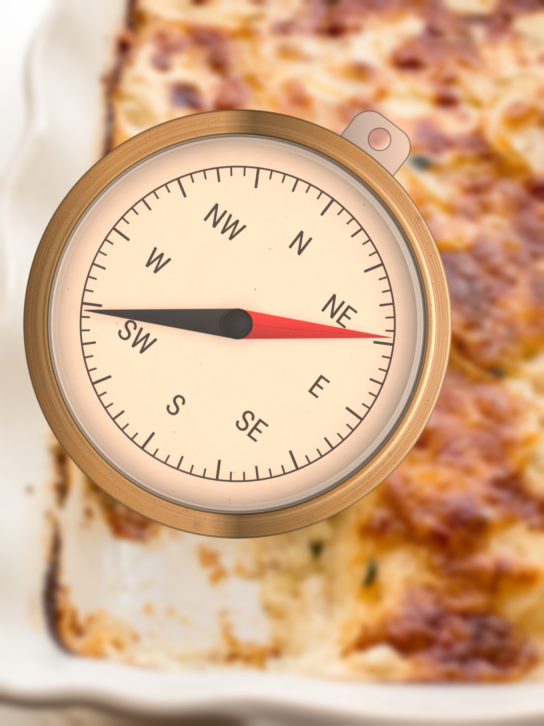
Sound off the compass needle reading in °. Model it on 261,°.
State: 57.5,°
